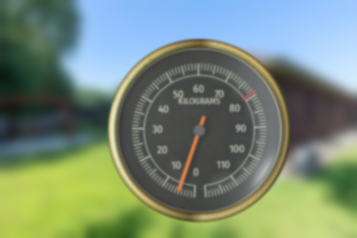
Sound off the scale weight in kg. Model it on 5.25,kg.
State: 5,kg
